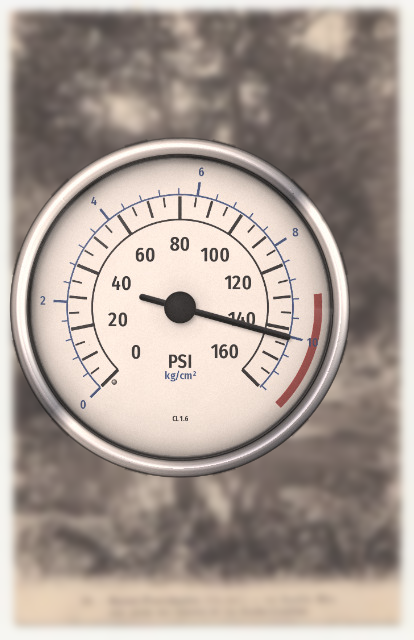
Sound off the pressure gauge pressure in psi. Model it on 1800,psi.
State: 142.5,psi
